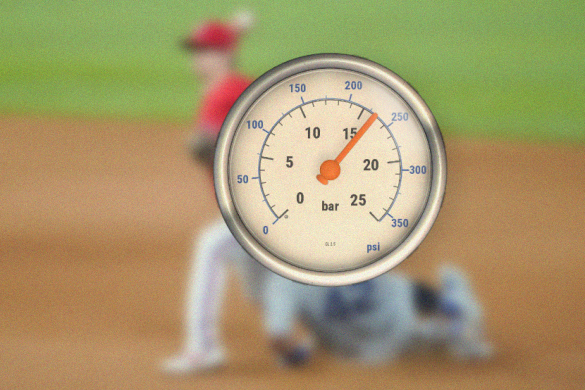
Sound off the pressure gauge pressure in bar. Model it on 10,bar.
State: 16,bar
